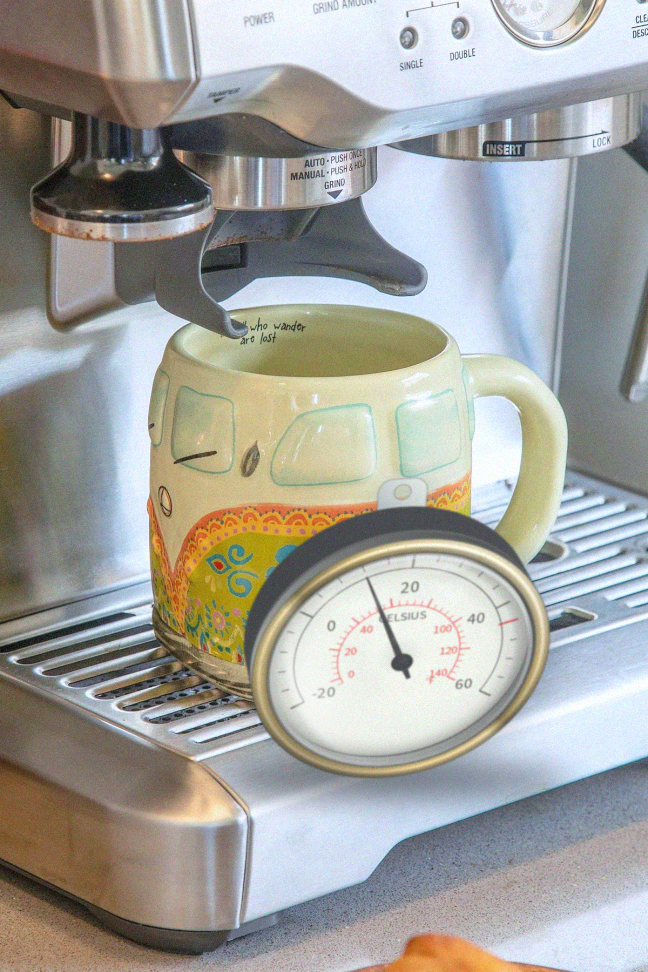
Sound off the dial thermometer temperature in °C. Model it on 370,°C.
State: 12,°C
